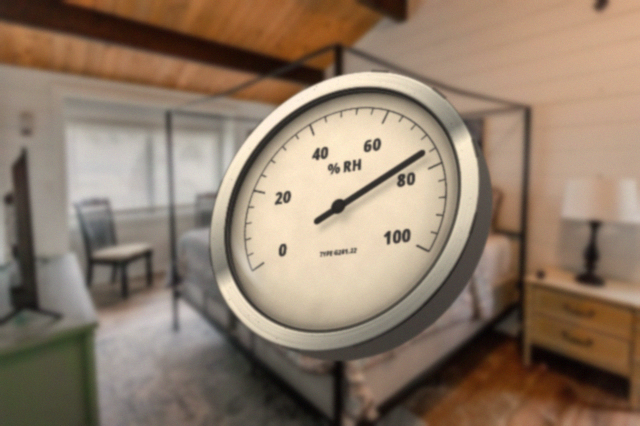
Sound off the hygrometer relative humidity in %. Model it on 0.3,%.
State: 76,%
